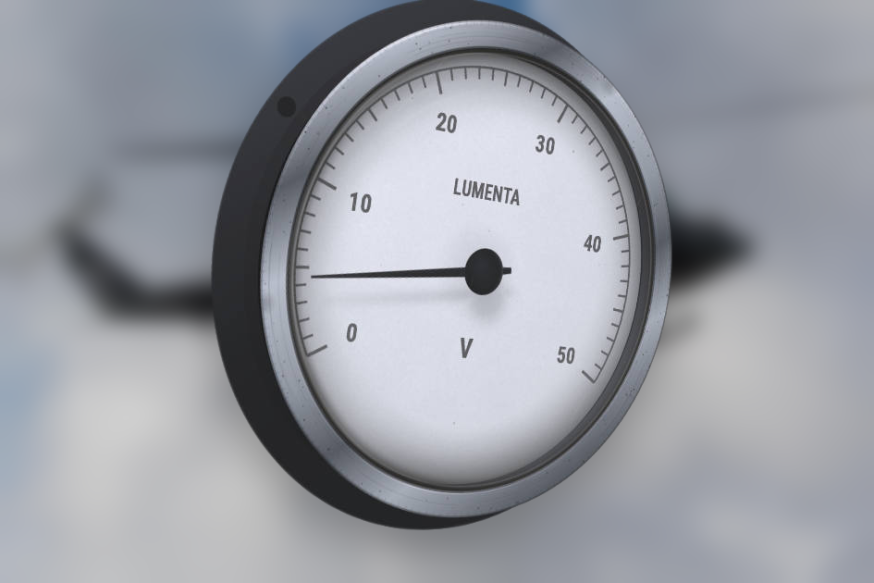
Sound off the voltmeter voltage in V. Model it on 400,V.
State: 4.5,V
